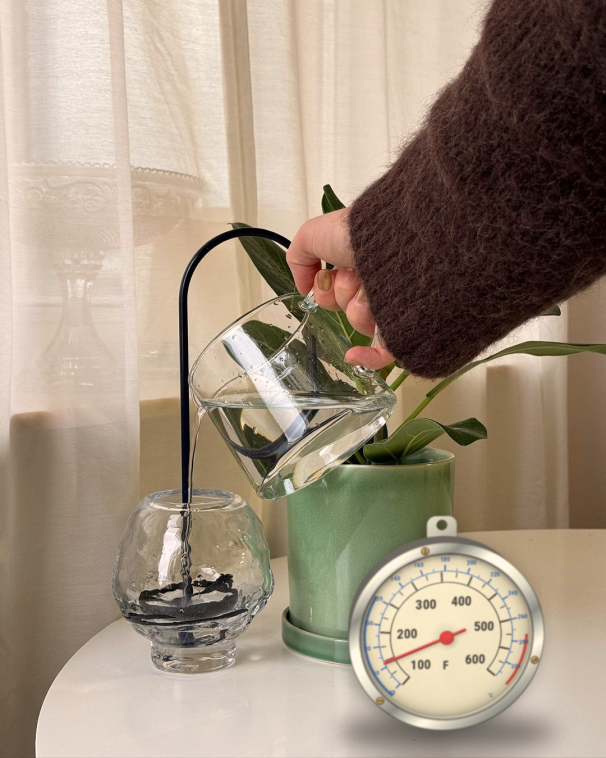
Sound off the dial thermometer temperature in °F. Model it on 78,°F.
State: 150,°F
